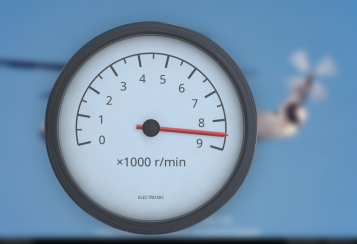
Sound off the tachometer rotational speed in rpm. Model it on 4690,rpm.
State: 8500,rpm
